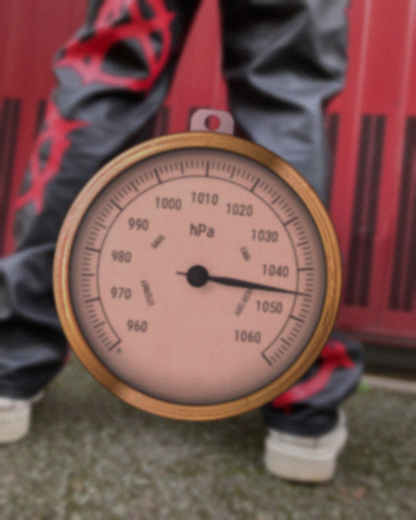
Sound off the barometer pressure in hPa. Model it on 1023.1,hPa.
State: 1045,hPa
